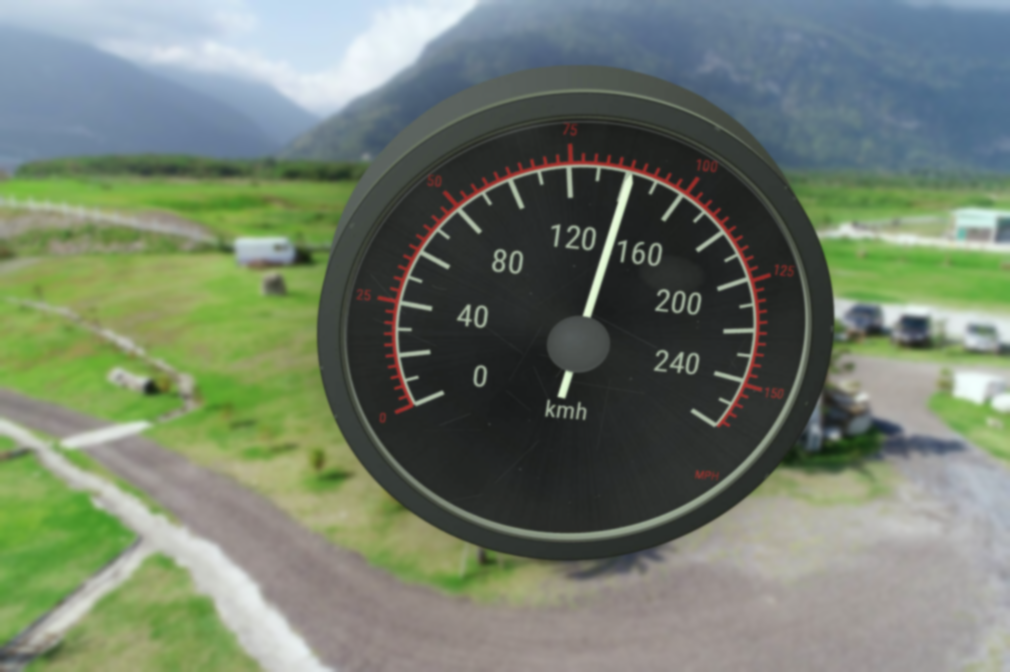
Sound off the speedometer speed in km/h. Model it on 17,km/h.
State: 140,km/h
